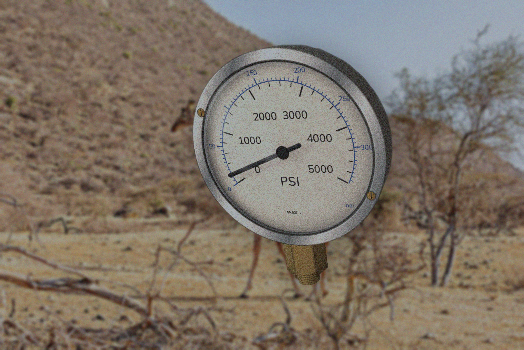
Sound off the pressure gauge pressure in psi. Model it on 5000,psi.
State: 200,psi
